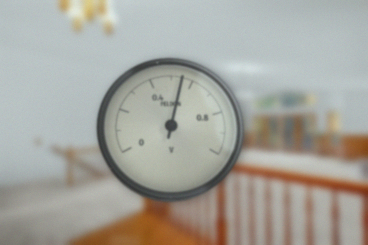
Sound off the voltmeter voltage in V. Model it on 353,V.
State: 0.55,V
